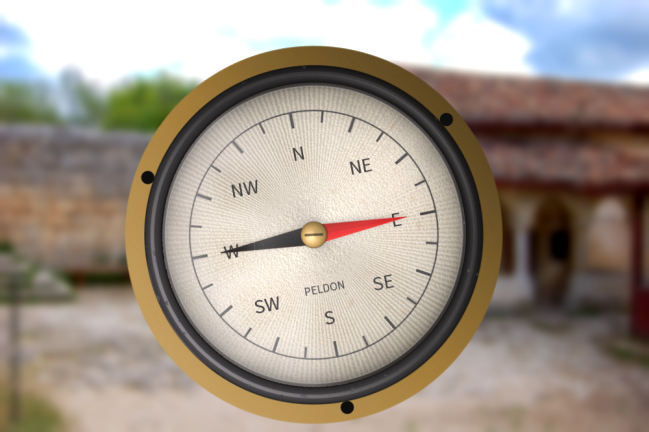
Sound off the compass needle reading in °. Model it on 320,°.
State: 90,°
